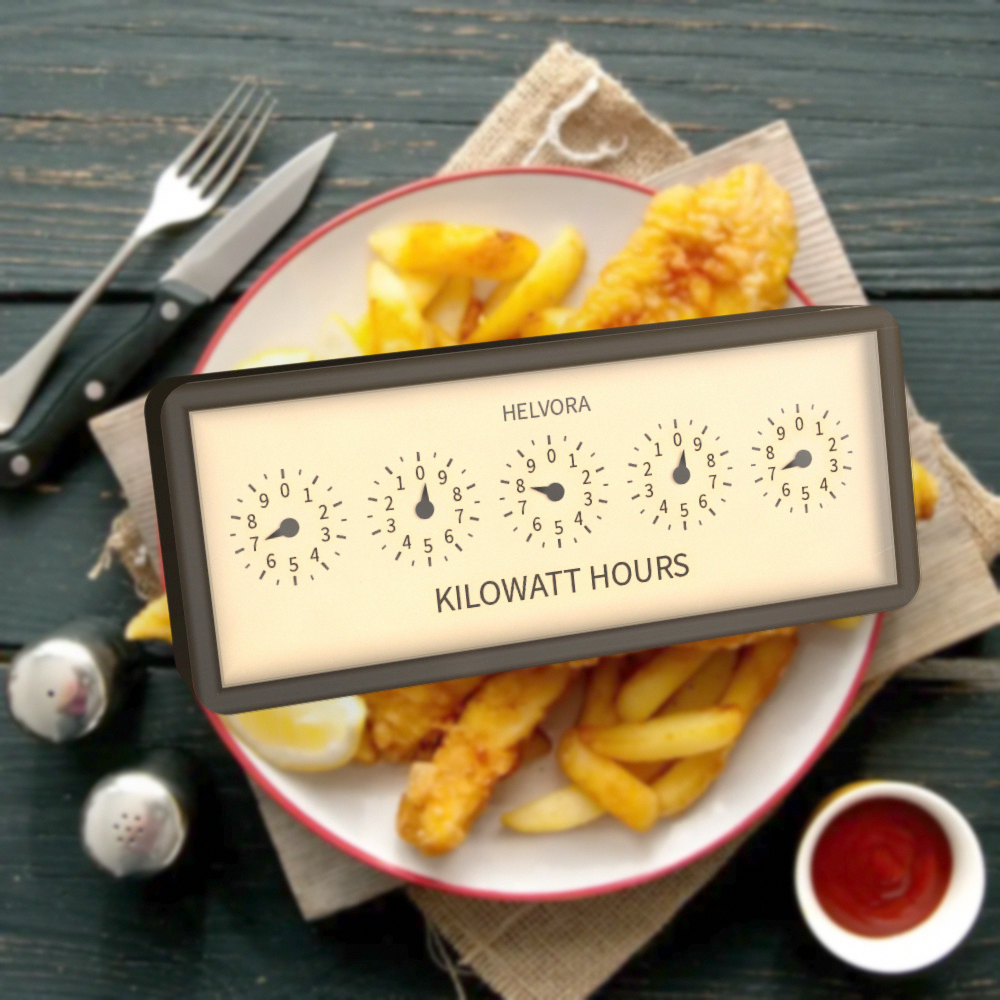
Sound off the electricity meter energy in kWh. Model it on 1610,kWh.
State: 69797,kWh
